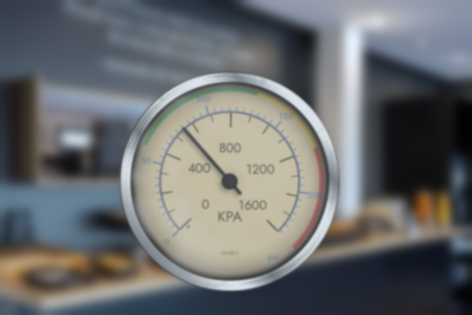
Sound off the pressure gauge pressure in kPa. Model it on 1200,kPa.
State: 550,kPa
